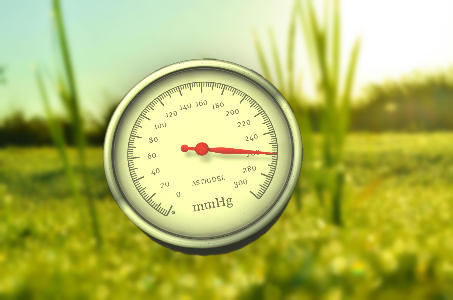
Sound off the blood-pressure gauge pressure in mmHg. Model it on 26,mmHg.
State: 260,mmHg
